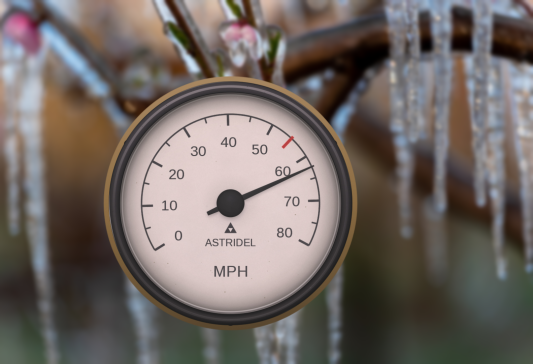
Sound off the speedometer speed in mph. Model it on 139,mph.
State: 62.5,mph
